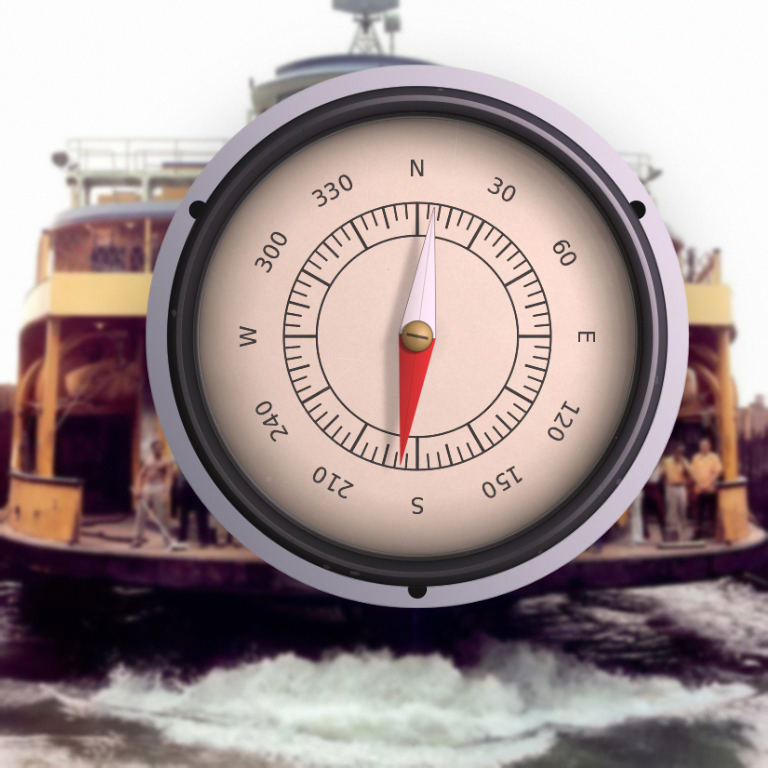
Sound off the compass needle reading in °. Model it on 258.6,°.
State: 187.5,°
